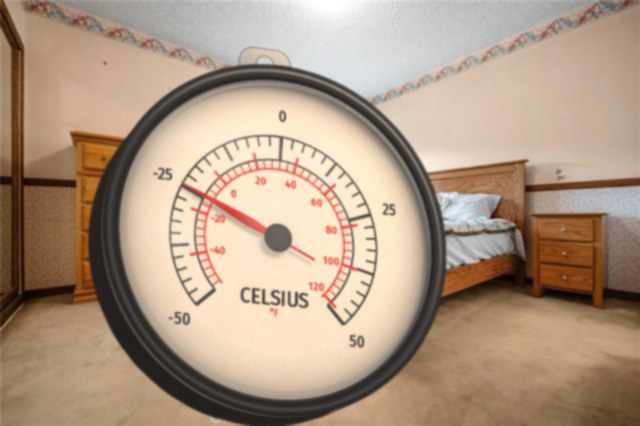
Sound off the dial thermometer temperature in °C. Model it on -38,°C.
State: -25,°C
